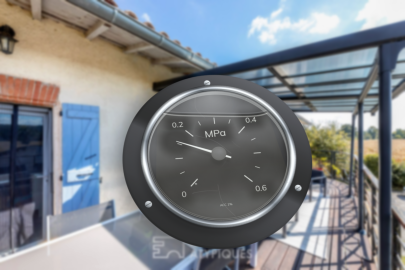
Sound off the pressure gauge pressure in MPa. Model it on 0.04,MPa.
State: 0.15,MPa
